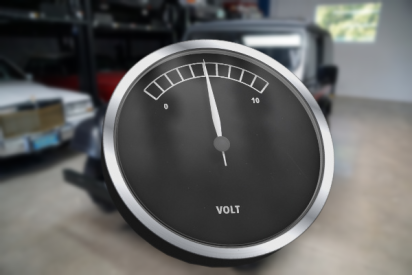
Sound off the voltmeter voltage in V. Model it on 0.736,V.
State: 5,V
